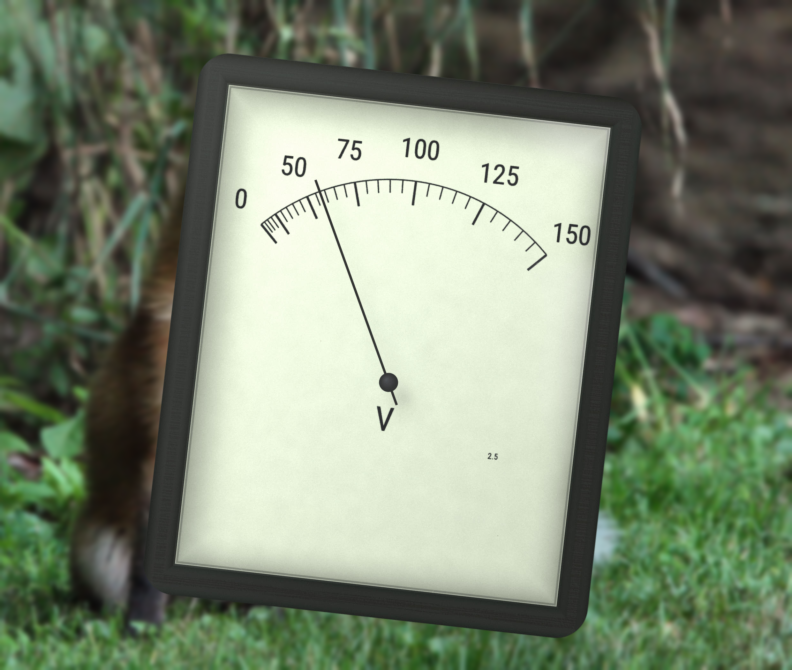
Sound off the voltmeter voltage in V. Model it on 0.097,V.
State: 57.5,V
